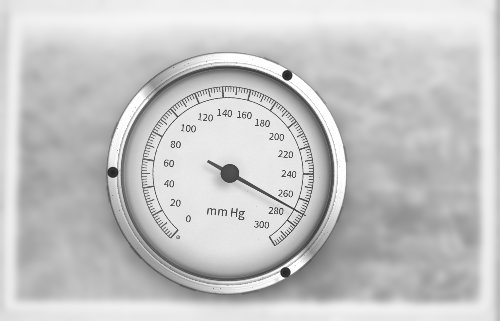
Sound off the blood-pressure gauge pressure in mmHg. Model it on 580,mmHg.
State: 270,mmHg
